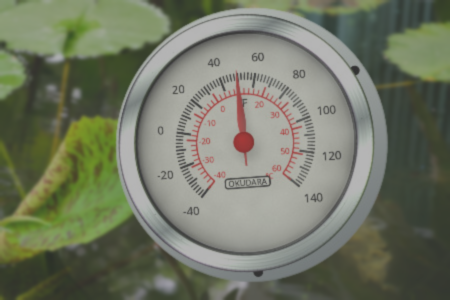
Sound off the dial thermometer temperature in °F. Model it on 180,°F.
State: 50,°F
